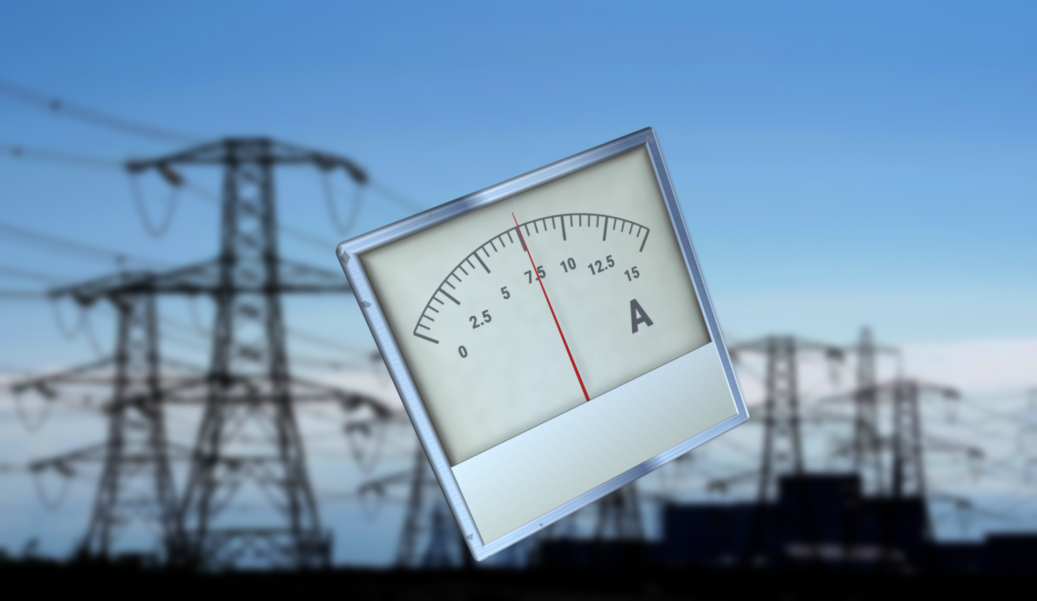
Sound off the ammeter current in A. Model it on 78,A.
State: 7.5,A
